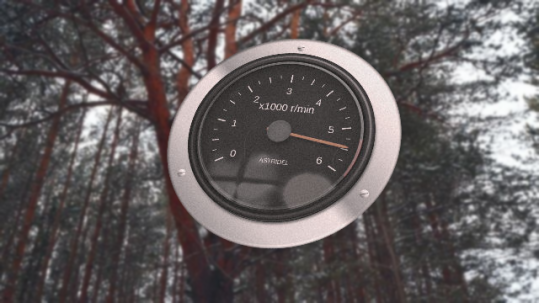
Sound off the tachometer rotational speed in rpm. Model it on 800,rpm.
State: 5500,rpm
